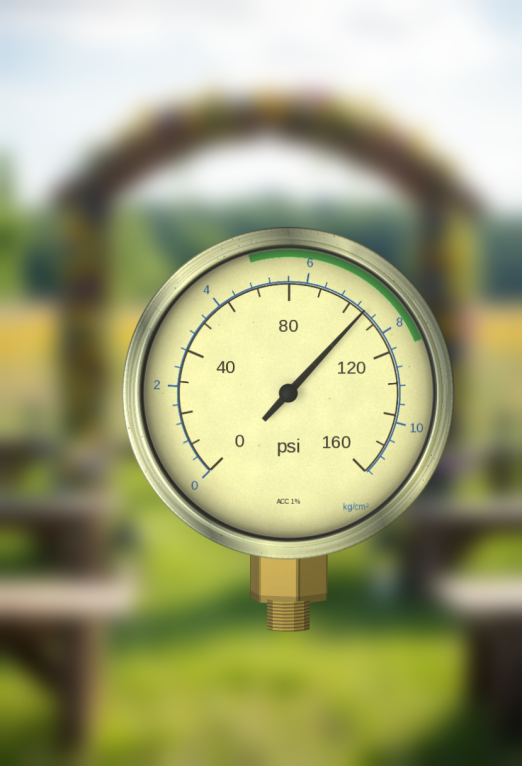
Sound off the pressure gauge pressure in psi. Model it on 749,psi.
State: 105,psi
